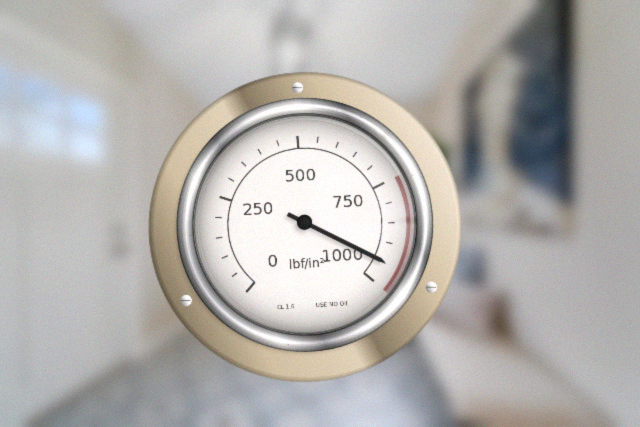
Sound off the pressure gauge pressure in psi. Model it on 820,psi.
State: 950,psi
